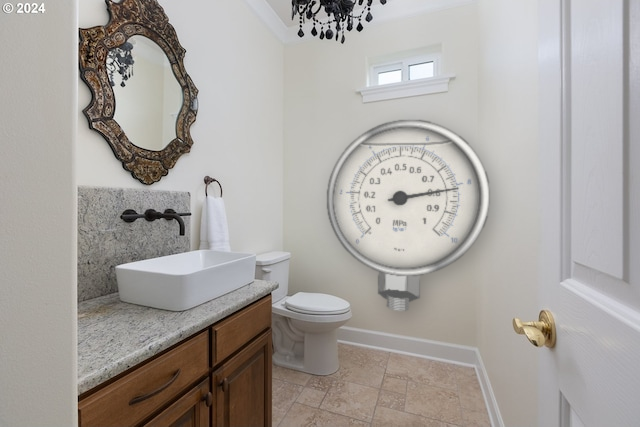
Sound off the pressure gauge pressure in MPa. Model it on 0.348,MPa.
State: 0.8,MPa
